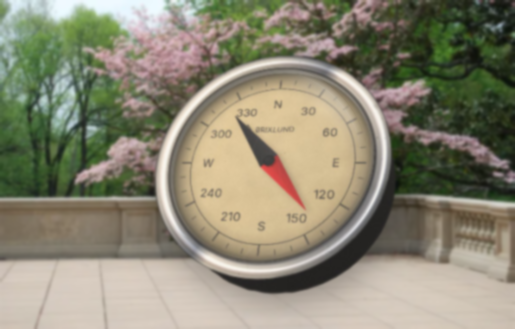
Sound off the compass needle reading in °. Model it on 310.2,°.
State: 140,°
